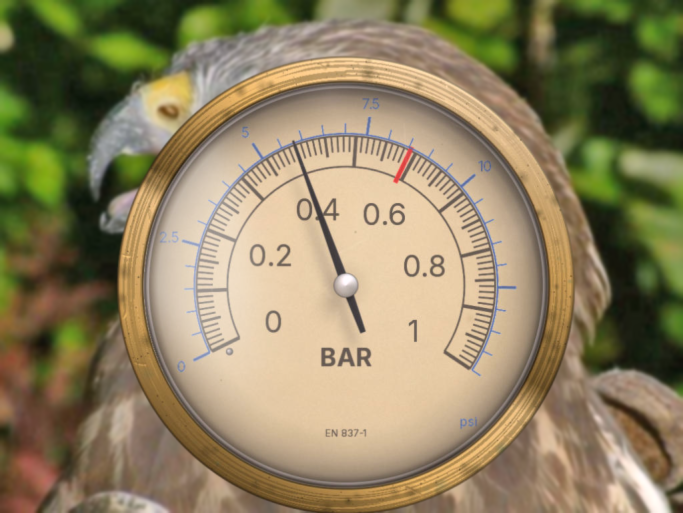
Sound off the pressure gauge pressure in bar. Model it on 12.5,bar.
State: 0.4,bar
